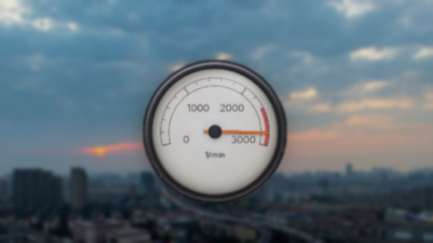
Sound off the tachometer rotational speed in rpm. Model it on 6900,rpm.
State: 2800,rpm
